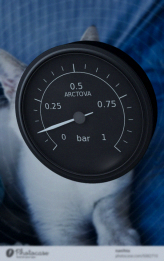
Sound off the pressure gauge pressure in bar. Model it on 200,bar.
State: 0.1,bar
